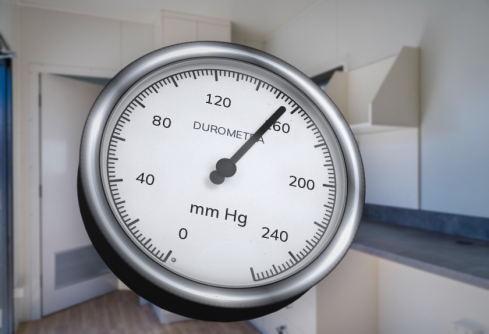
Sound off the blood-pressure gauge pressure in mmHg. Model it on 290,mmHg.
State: 156,mmHg
